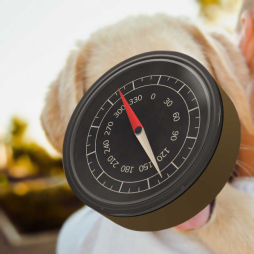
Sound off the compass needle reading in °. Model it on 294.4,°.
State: 315,°
